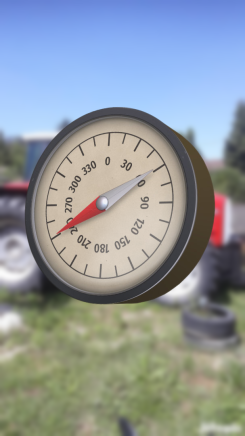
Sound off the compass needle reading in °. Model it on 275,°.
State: 240,°
